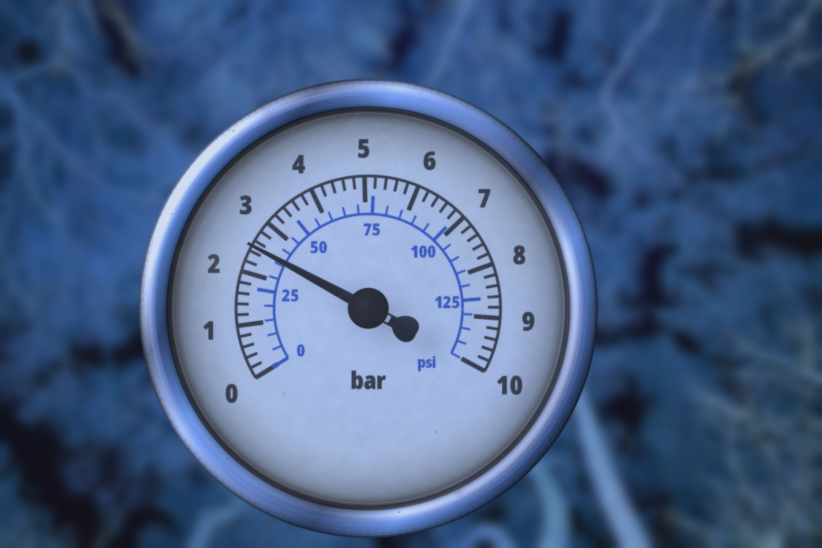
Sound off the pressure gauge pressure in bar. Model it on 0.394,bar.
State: 2.5,bar
